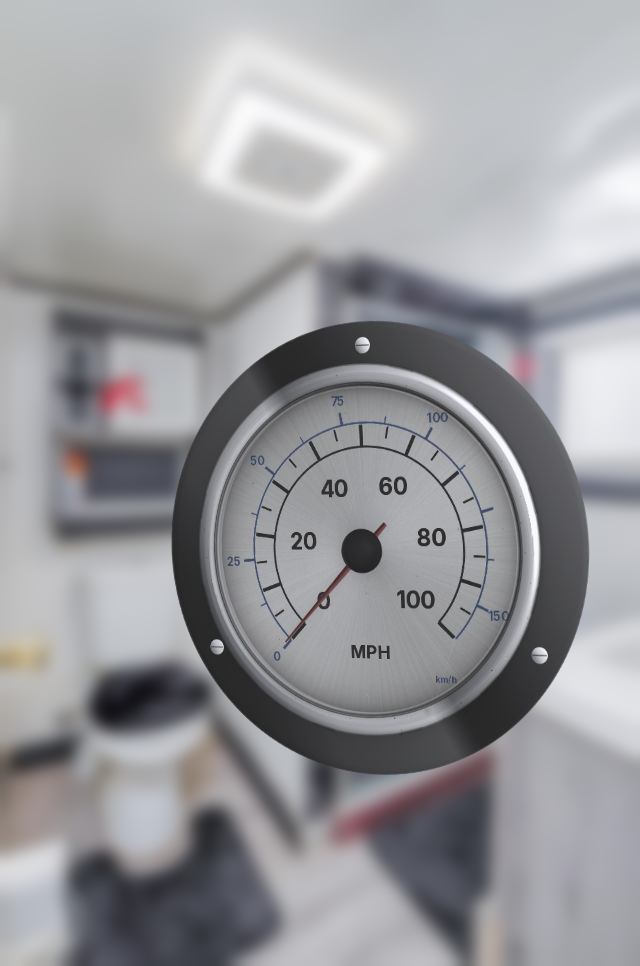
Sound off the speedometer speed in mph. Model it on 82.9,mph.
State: 0,mph
